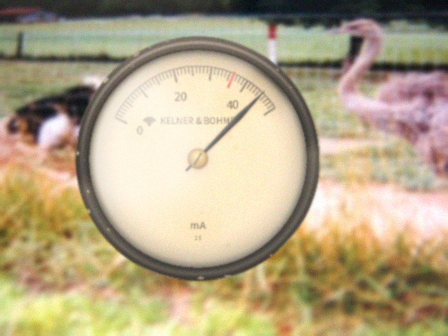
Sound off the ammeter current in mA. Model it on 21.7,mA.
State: 45,mA
